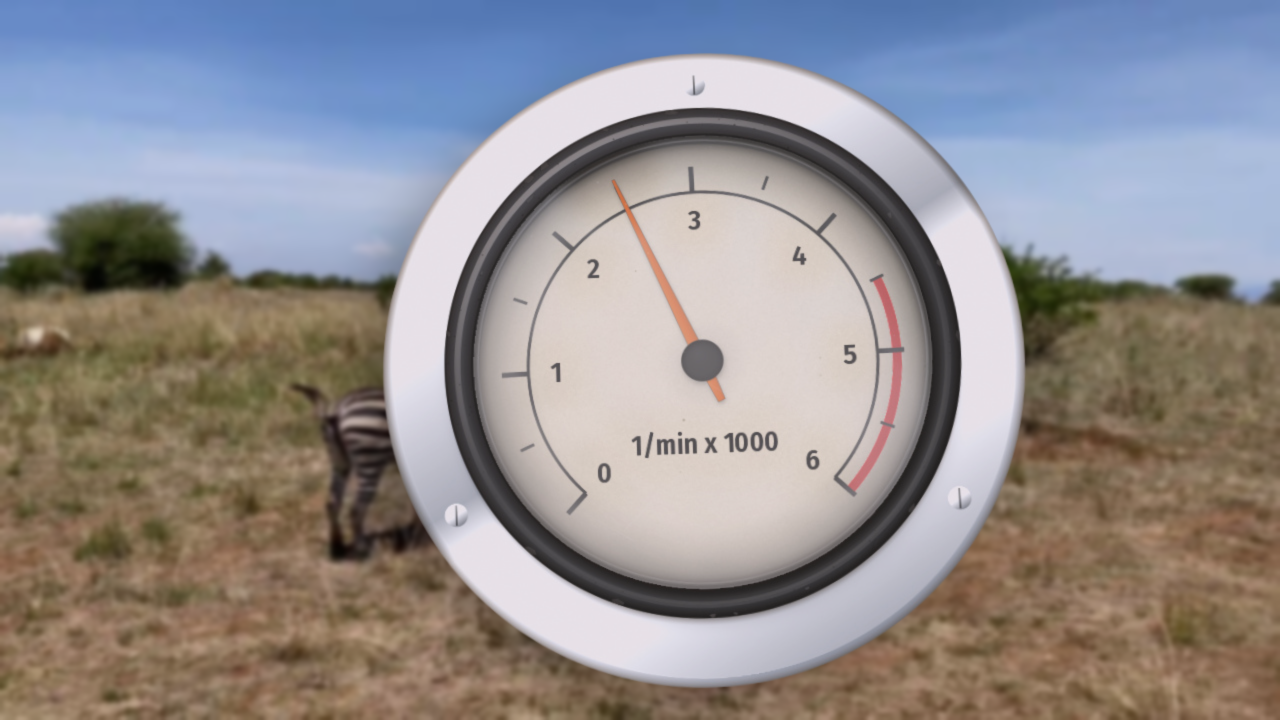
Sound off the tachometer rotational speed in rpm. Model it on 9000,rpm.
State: 2500,rpm
